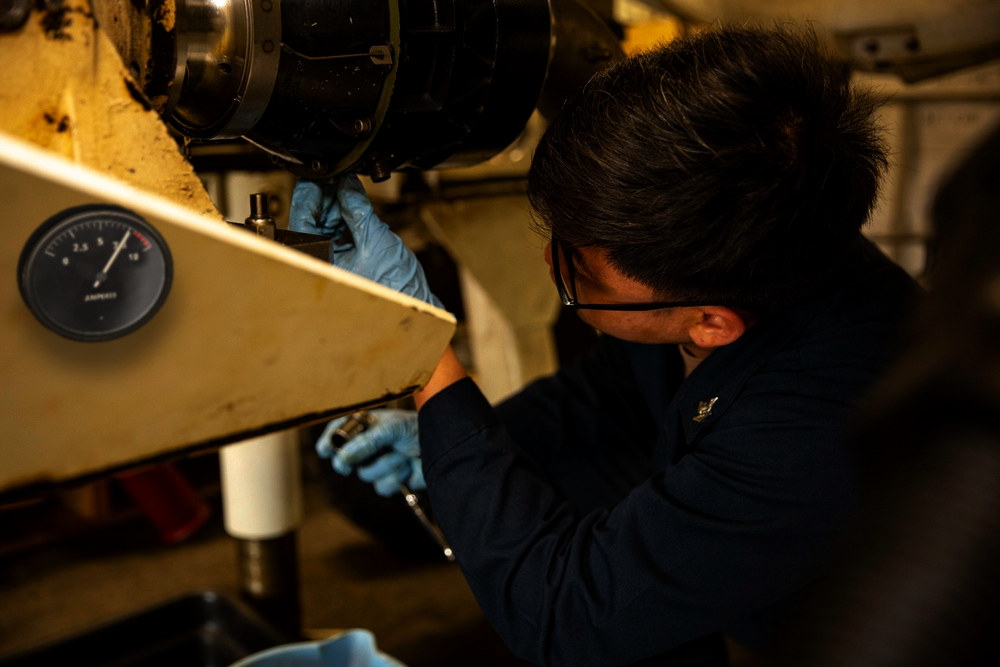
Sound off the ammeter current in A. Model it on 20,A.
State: 7.5,A
